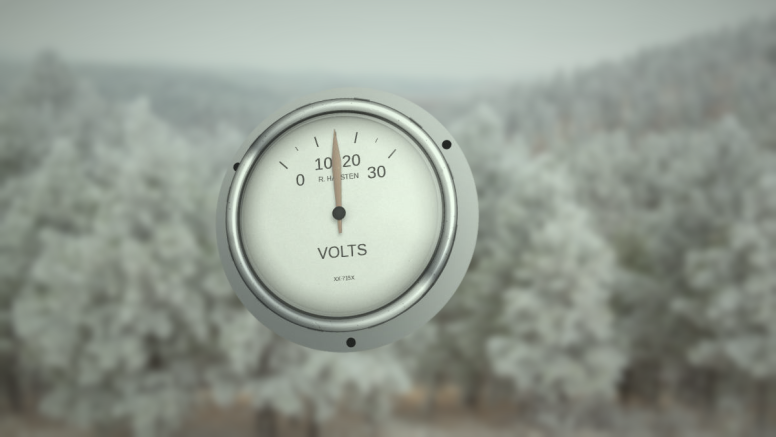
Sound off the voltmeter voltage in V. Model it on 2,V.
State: 15,V
